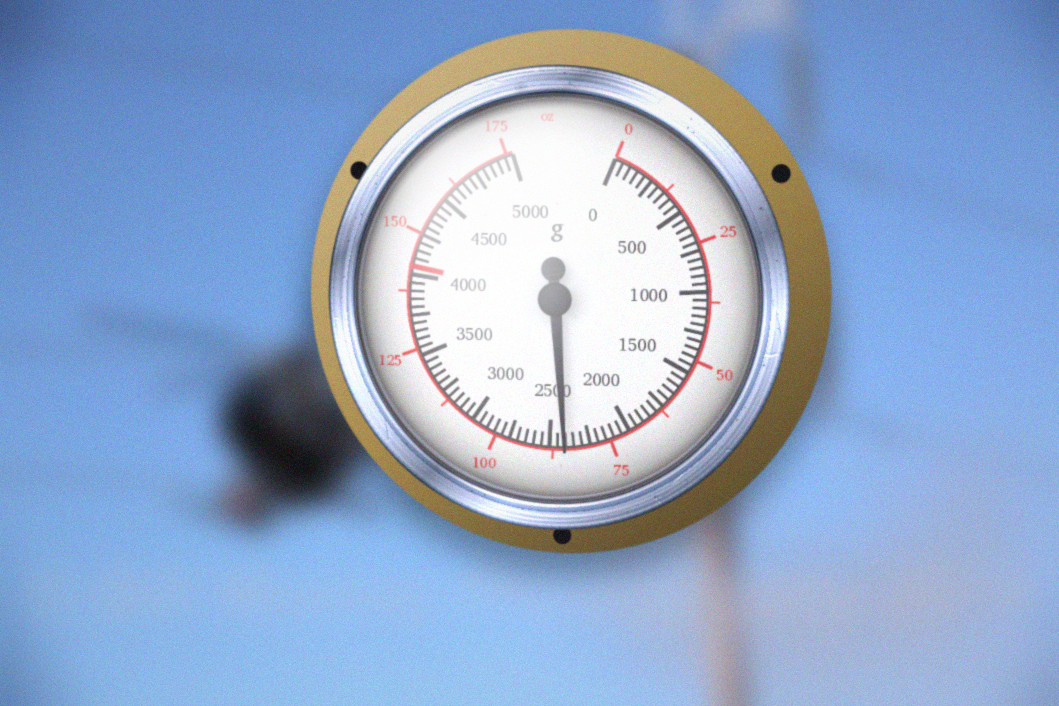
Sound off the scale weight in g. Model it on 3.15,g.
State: 2400,g
